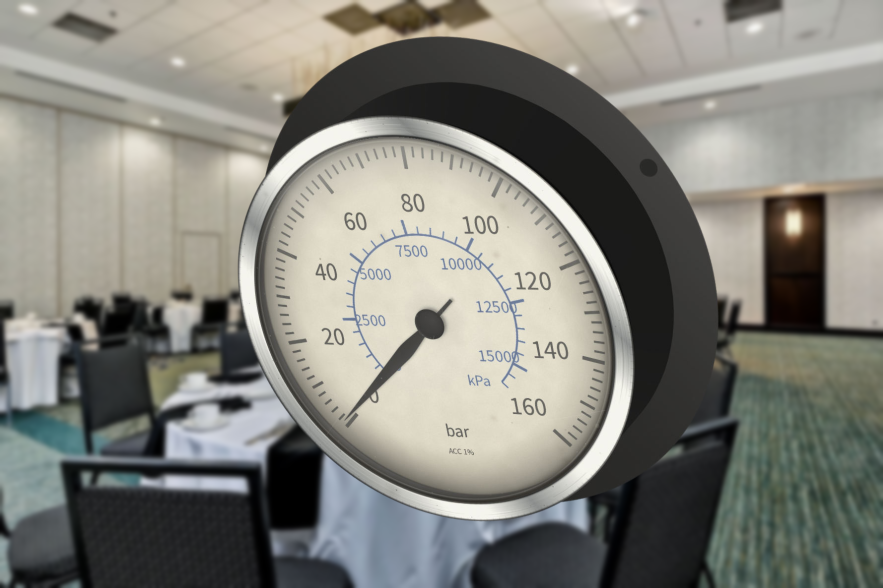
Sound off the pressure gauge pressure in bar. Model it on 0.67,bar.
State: 1,bar
